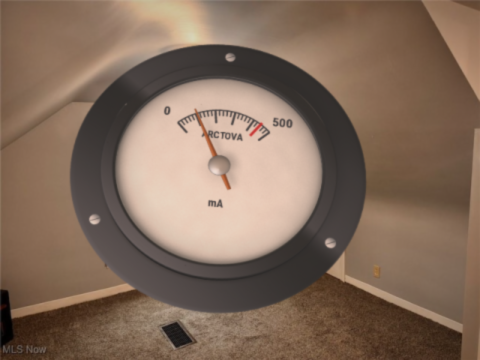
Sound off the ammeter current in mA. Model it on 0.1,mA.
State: 100,mA
